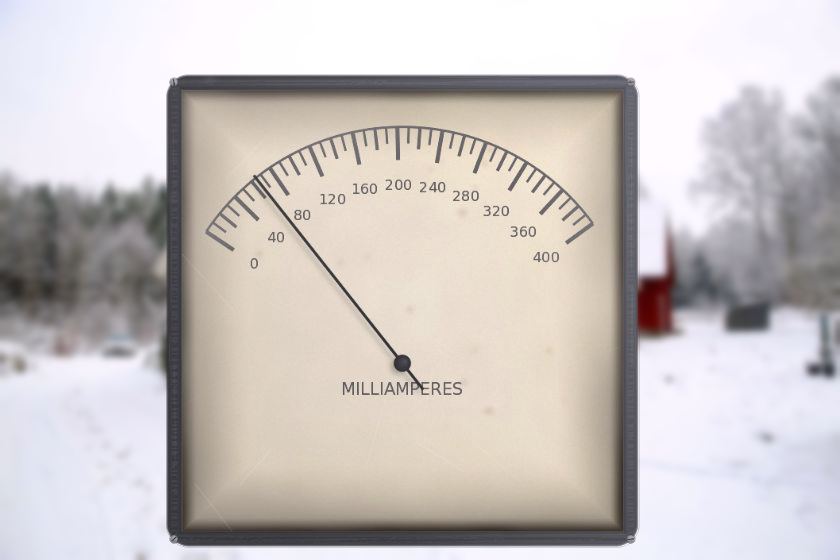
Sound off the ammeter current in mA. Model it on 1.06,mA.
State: 65,mA
